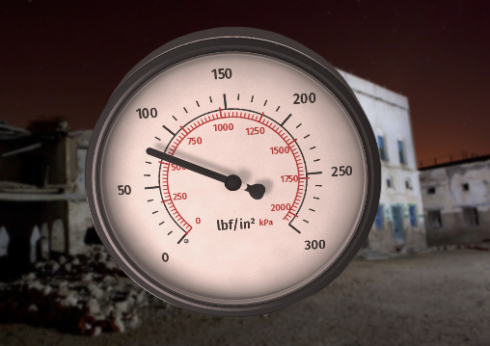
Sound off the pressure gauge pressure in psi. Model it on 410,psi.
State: 80,psi
